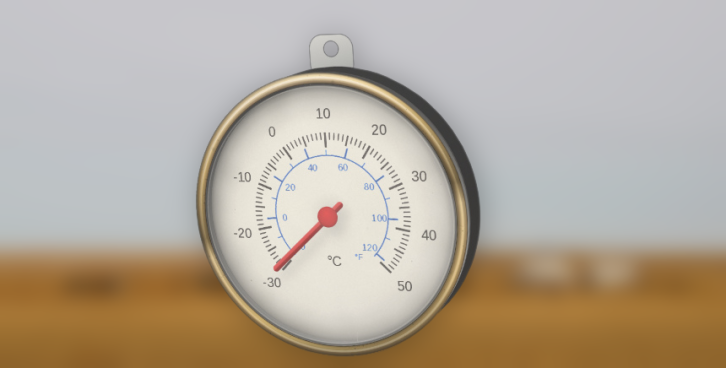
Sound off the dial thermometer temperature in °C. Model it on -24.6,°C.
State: -29,°C
